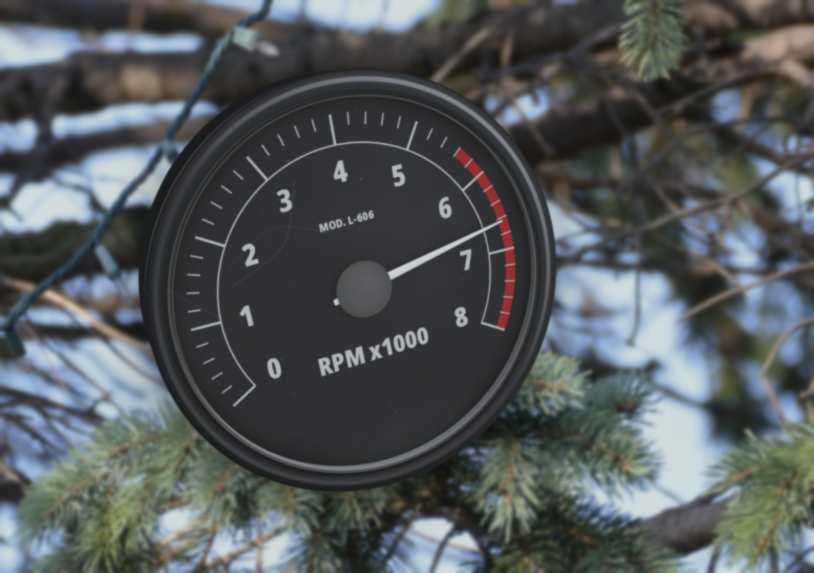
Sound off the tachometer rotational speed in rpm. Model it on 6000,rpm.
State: 6600,rpm
